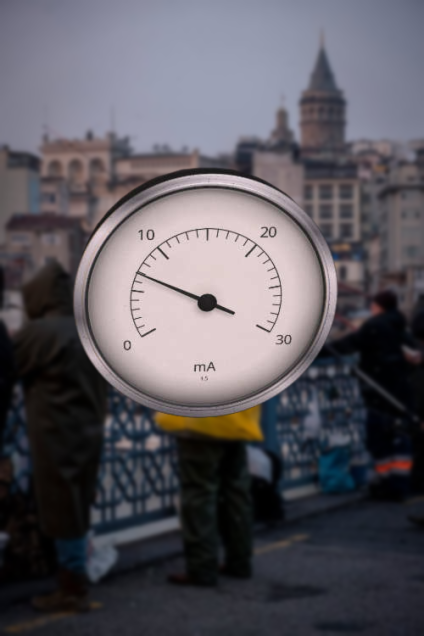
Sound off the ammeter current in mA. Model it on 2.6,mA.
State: 7,mA
